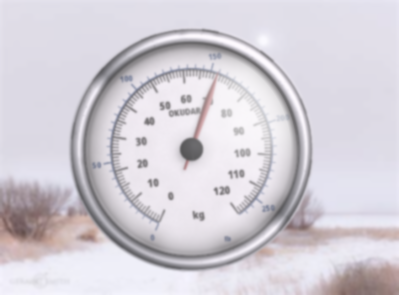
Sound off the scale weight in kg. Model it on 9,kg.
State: 70,kg
